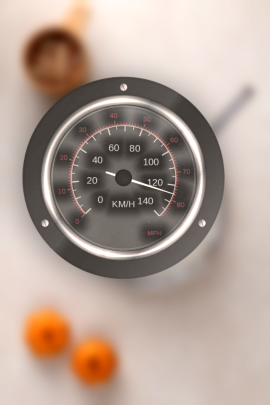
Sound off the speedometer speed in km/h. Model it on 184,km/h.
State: 125,km/h
